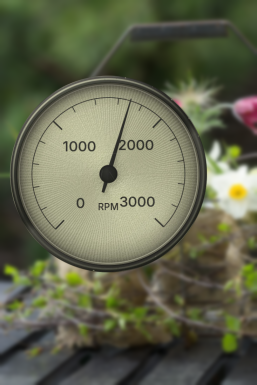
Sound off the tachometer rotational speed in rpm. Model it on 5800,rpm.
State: 1700,rpm
